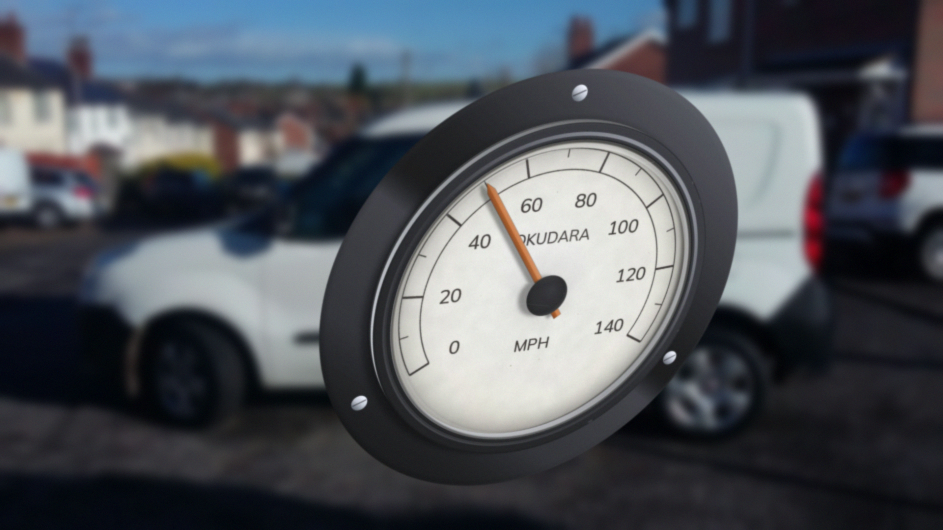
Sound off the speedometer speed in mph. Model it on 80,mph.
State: 50,mph
